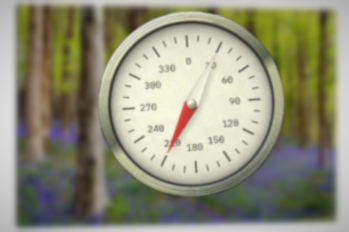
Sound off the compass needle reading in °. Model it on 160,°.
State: 210,°
